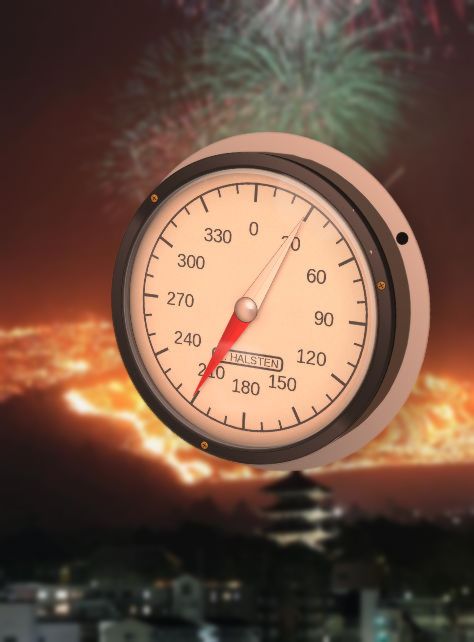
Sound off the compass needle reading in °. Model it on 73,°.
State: 210,°
